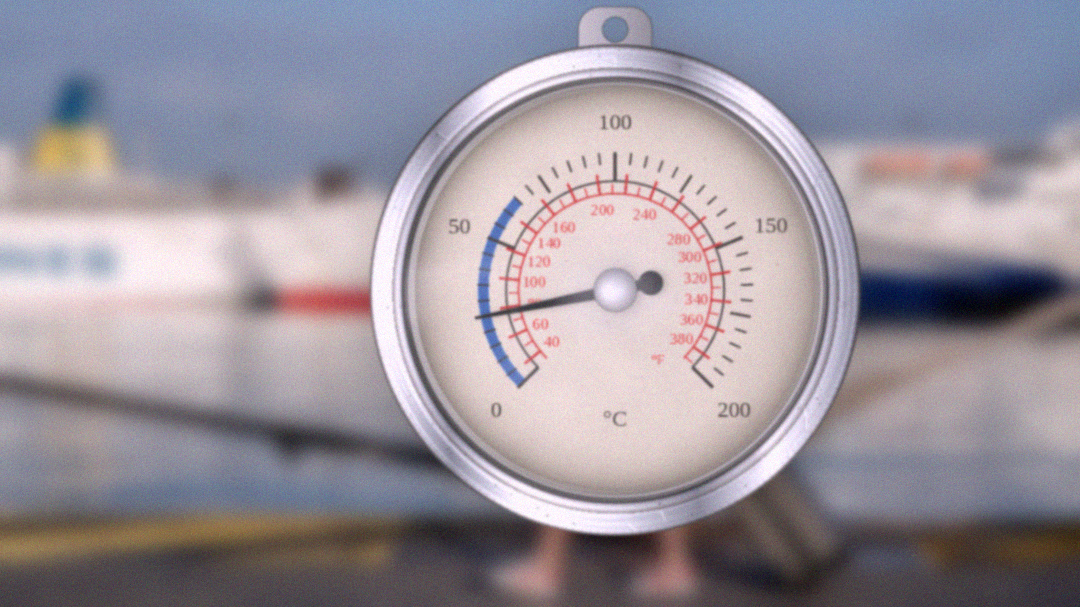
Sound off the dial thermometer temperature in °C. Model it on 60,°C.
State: 25,°C
